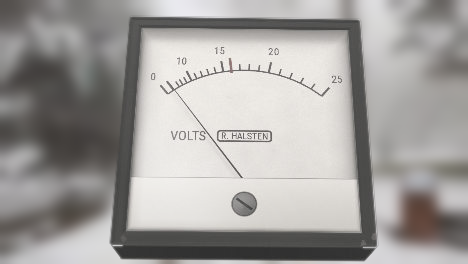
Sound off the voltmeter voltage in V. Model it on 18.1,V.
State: 5,V
